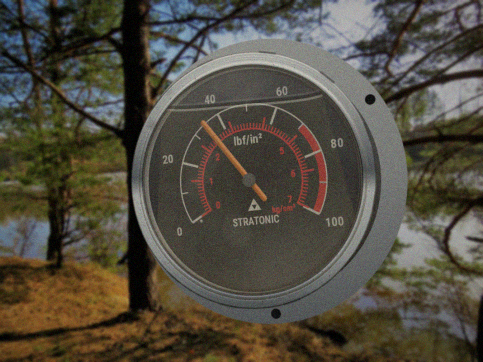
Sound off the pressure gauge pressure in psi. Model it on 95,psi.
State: 35,psi
